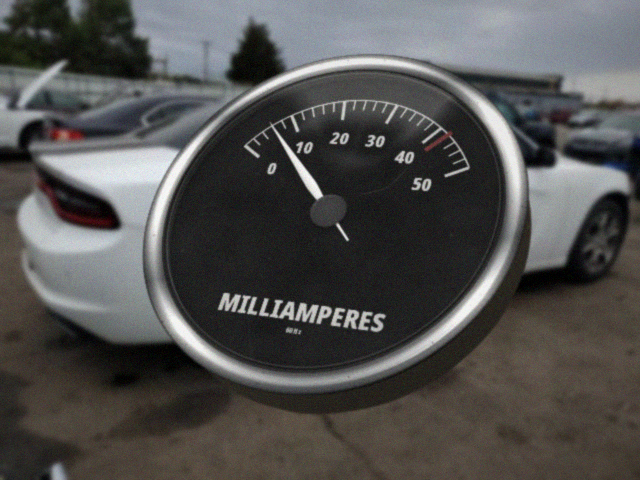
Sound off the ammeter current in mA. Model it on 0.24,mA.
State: 6,mA
